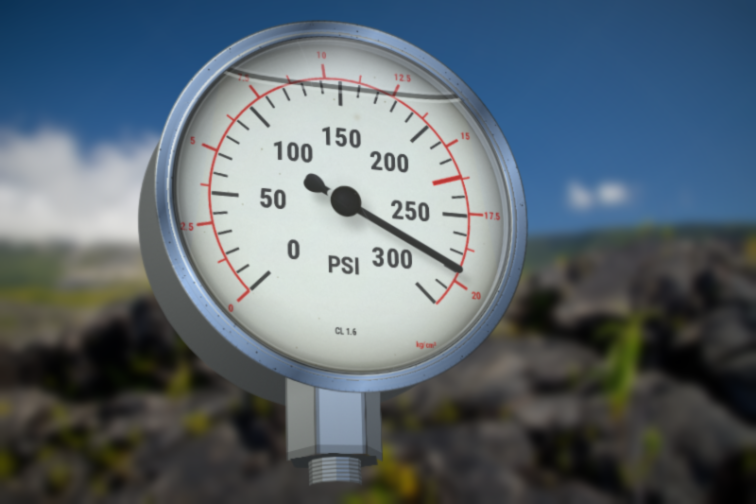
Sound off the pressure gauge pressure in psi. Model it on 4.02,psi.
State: 280,psi
